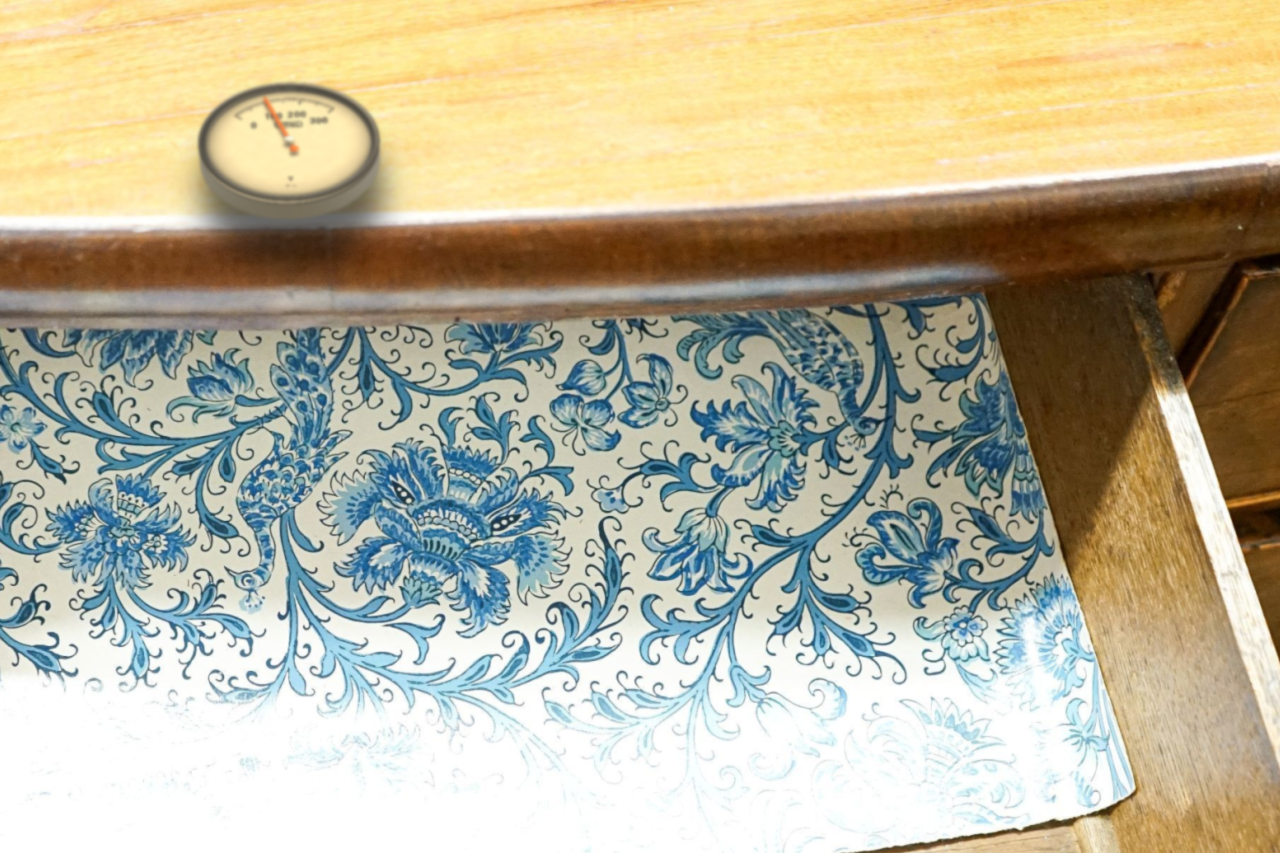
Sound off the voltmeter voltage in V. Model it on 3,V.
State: 100,V
